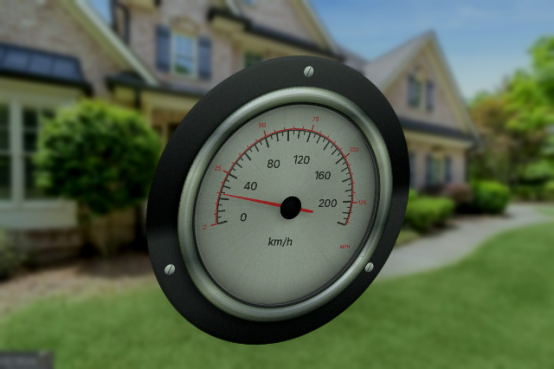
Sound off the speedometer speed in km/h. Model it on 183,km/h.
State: 25,km/h
